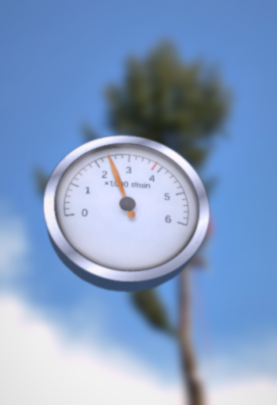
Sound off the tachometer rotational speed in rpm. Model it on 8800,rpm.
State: 2400,rpm
